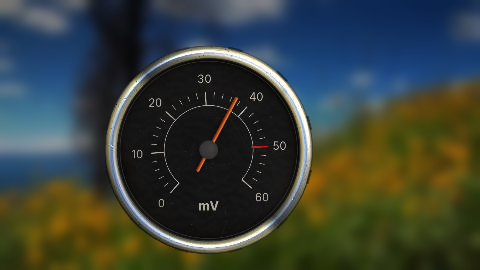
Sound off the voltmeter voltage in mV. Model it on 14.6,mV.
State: 37,mV
